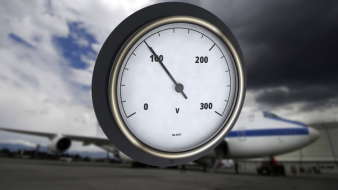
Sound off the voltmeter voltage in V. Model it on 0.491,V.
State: 100,V
